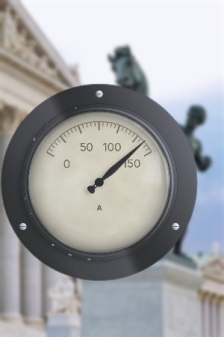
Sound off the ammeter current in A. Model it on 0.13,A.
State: 135,A
